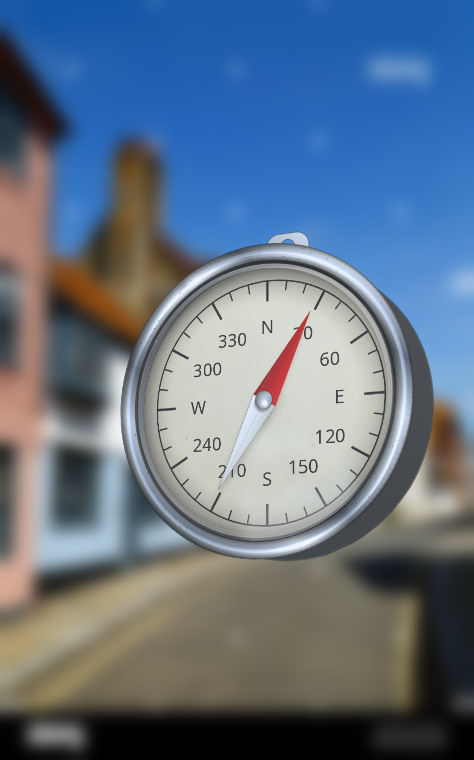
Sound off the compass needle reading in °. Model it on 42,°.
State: 30,°
